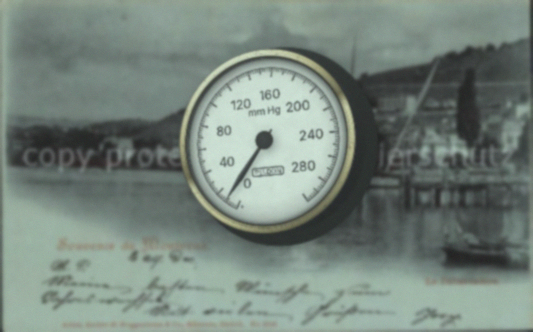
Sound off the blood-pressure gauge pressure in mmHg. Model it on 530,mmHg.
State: 10,mmHg
